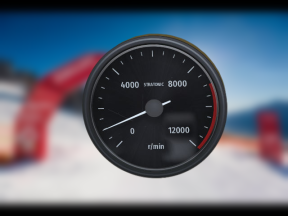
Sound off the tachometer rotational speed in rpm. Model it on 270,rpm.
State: 1000,rpm
